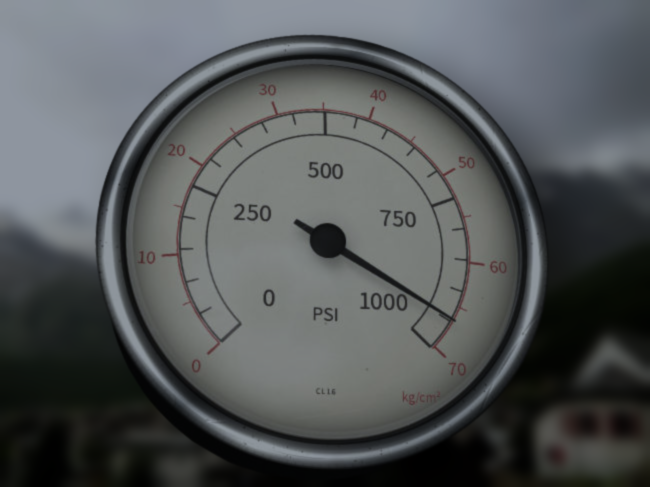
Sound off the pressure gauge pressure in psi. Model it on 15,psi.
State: 950,psi
